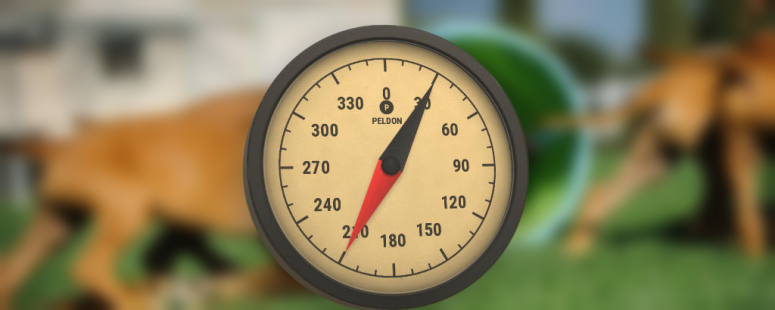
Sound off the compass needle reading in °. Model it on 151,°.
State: 210,°
